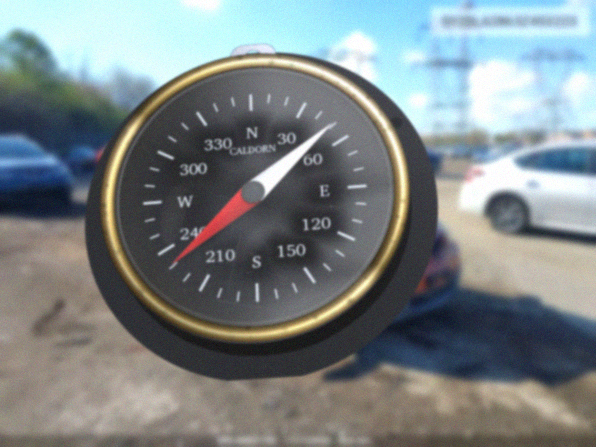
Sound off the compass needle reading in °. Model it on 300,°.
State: 230,°
